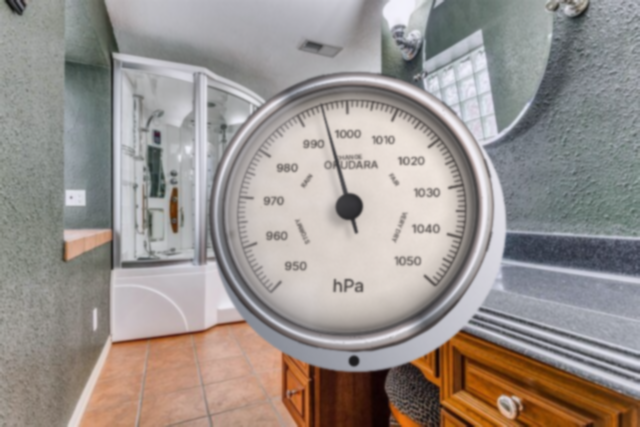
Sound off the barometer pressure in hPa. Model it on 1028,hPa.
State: 995,hPa
